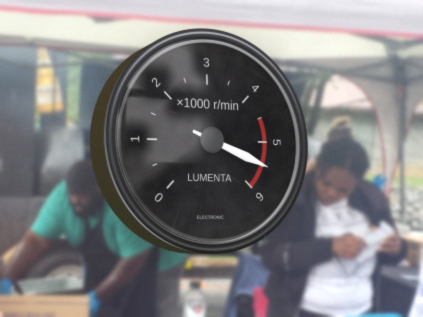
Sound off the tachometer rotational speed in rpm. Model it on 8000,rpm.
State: 5500,rpm
